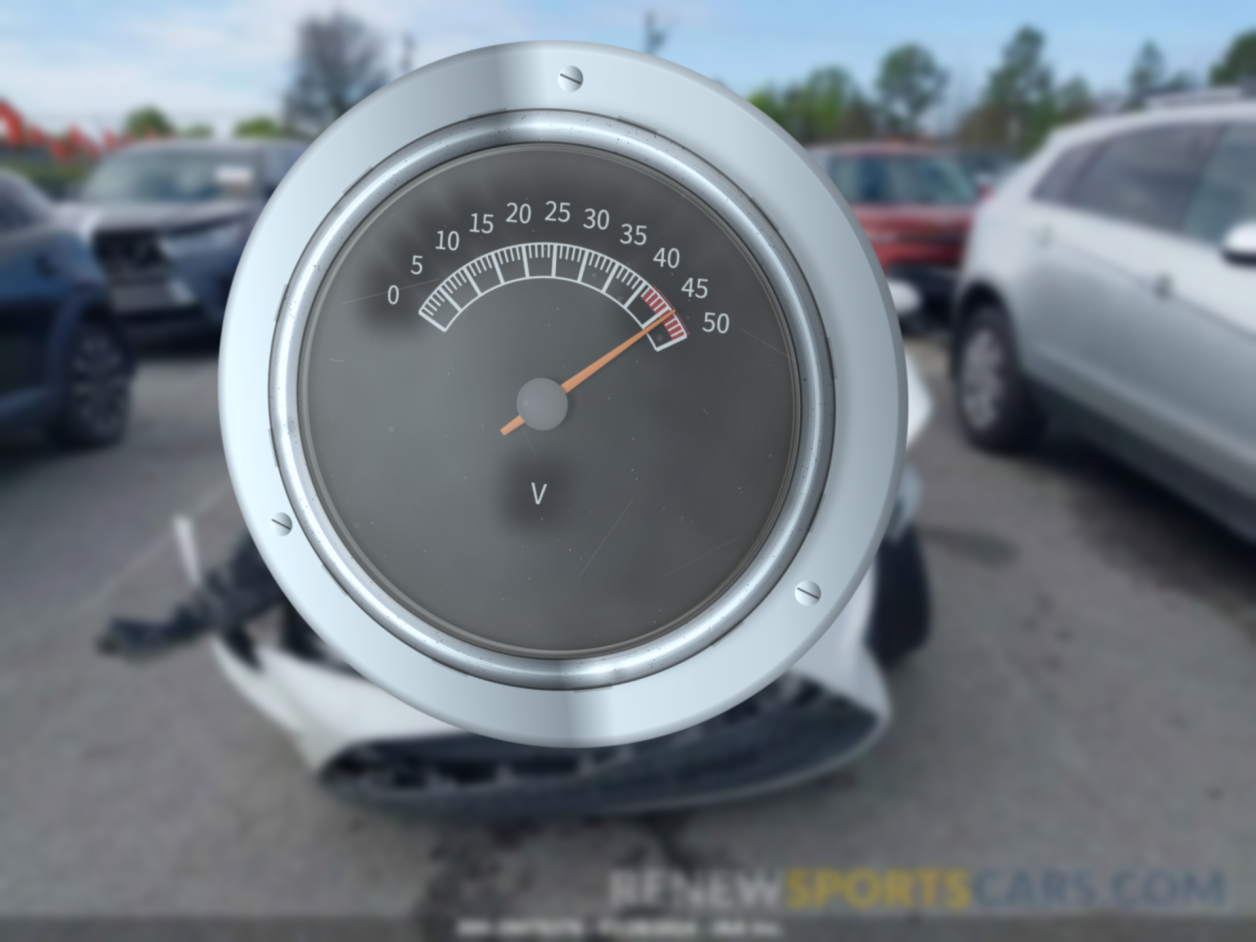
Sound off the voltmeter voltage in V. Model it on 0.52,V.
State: 46,V
